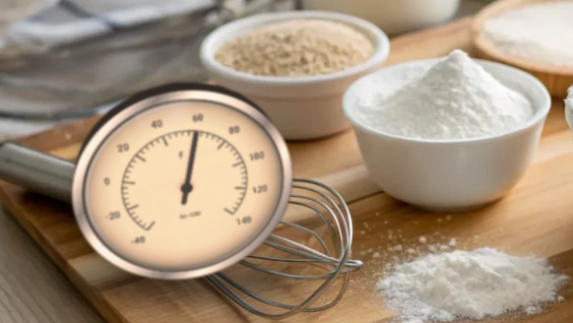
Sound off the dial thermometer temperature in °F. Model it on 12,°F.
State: 60,°F
